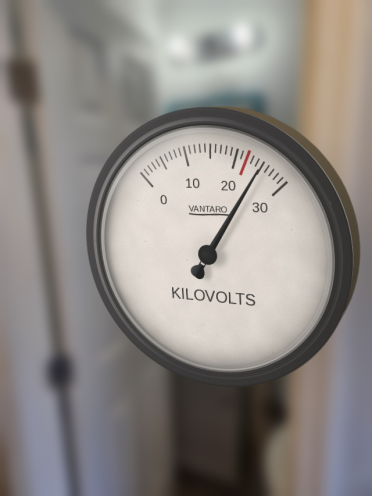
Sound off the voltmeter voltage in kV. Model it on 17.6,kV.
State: 25,kV
